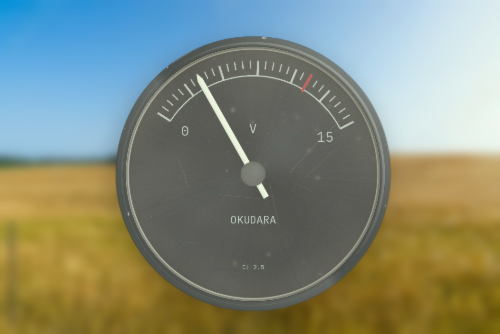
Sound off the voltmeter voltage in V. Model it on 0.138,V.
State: 3.5,V
